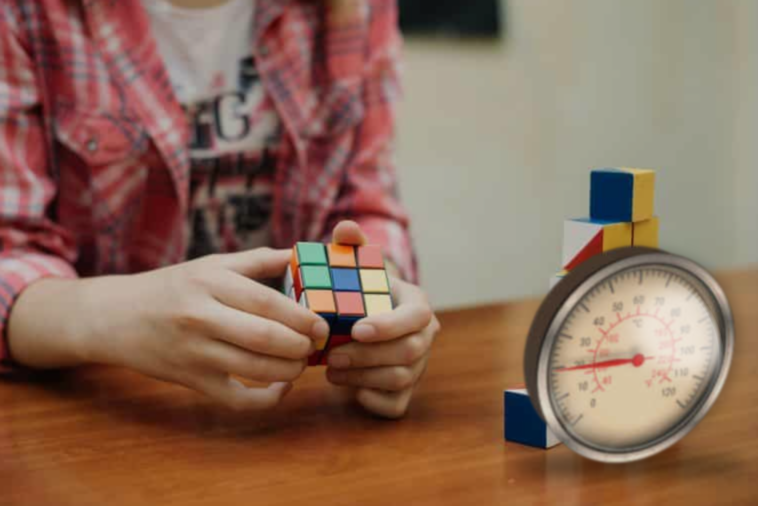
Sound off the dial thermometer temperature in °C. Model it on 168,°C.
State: 20,°C
